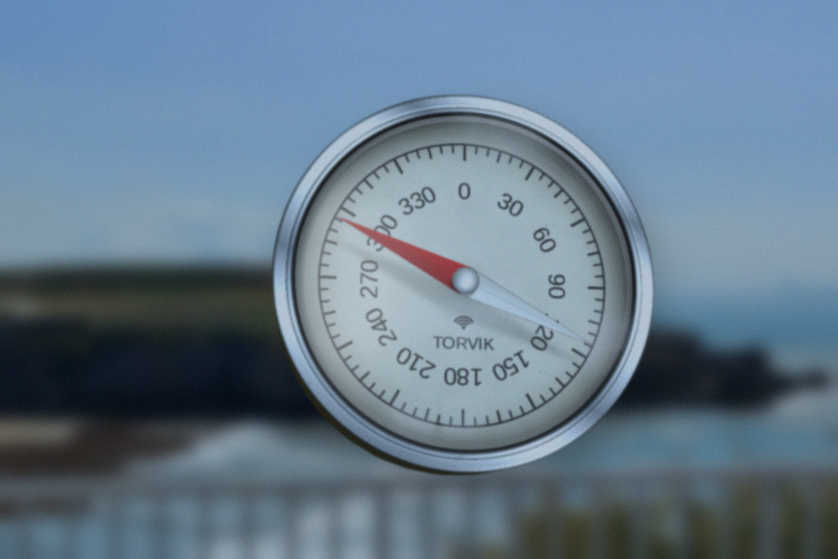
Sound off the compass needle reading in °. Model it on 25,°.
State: 295,°
